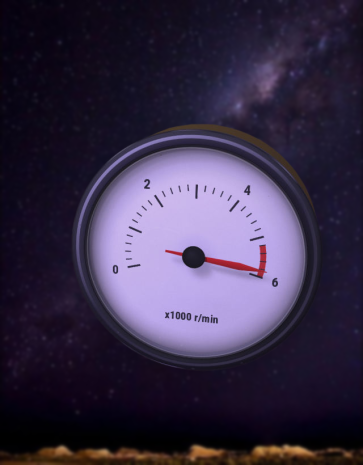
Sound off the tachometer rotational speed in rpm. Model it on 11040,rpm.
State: 5800,rpm
